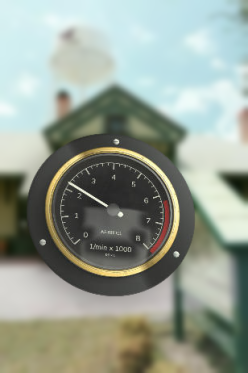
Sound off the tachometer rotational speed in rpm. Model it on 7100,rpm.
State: 2200,rpm
